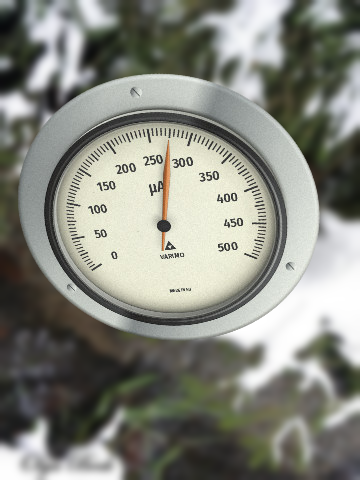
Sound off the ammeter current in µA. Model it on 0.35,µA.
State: 275,µA
